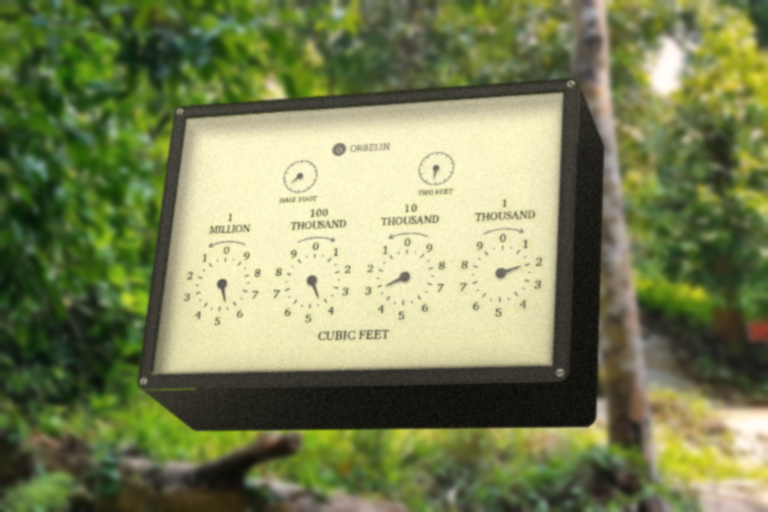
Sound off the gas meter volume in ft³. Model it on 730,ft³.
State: 543200,ft³
